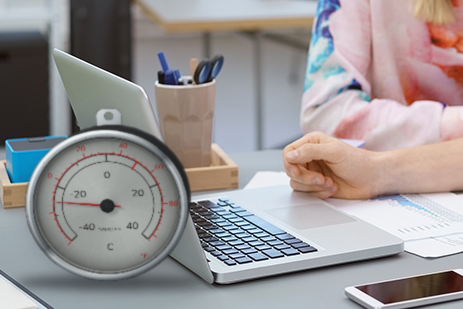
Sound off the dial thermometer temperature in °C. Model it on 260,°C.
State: -25,°C
